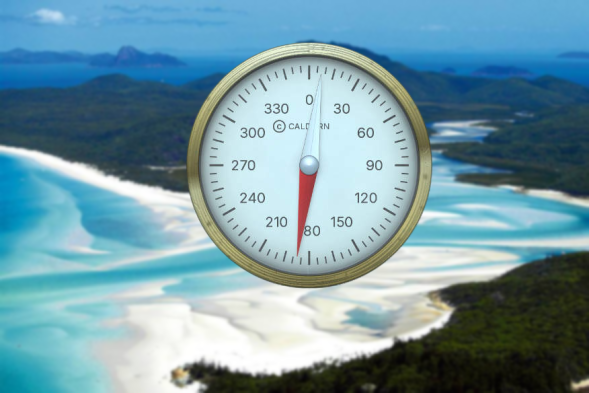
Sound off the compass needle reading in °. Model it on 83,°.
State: 187.5,°
